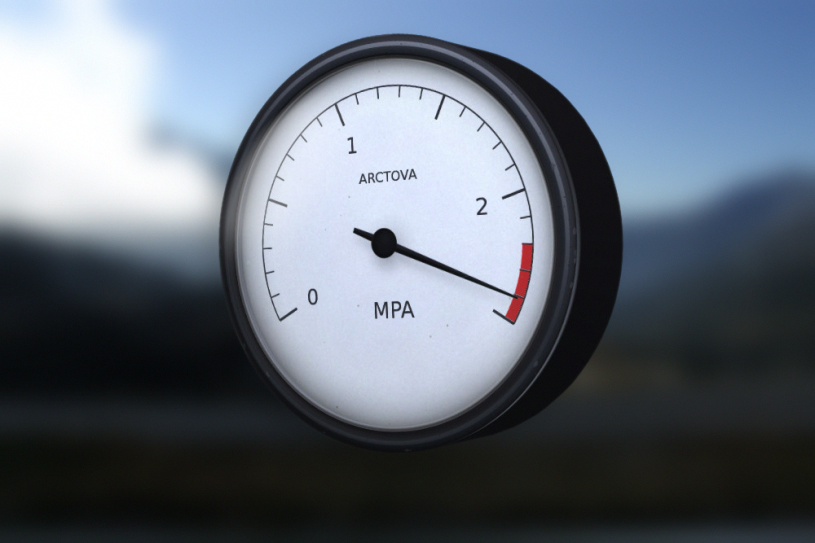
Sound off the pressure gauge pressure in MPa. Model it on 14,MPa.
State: 2.4,MPa
